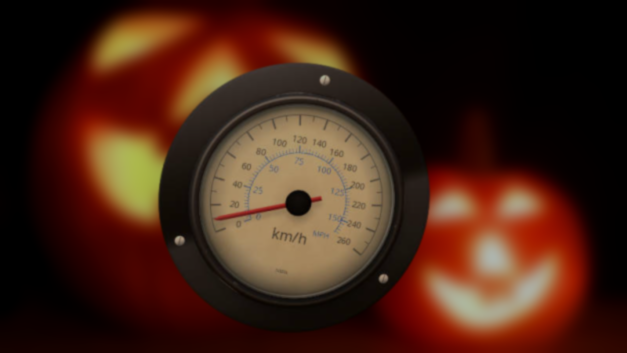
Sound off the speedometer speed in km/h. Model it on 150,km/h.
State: 10,km/h
